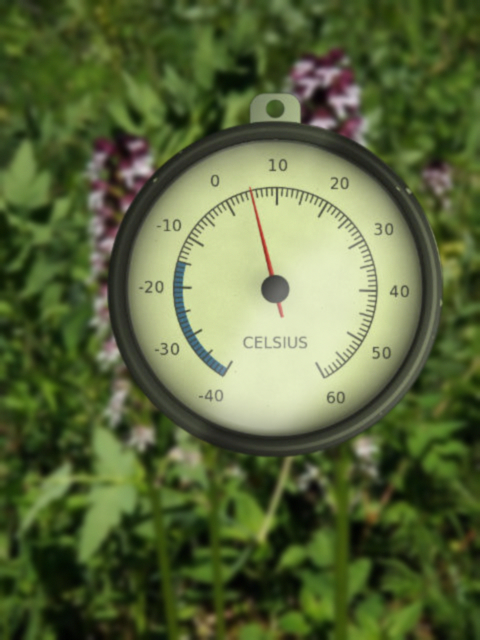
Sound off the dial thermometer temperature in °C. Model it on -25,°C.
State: 5,°C
